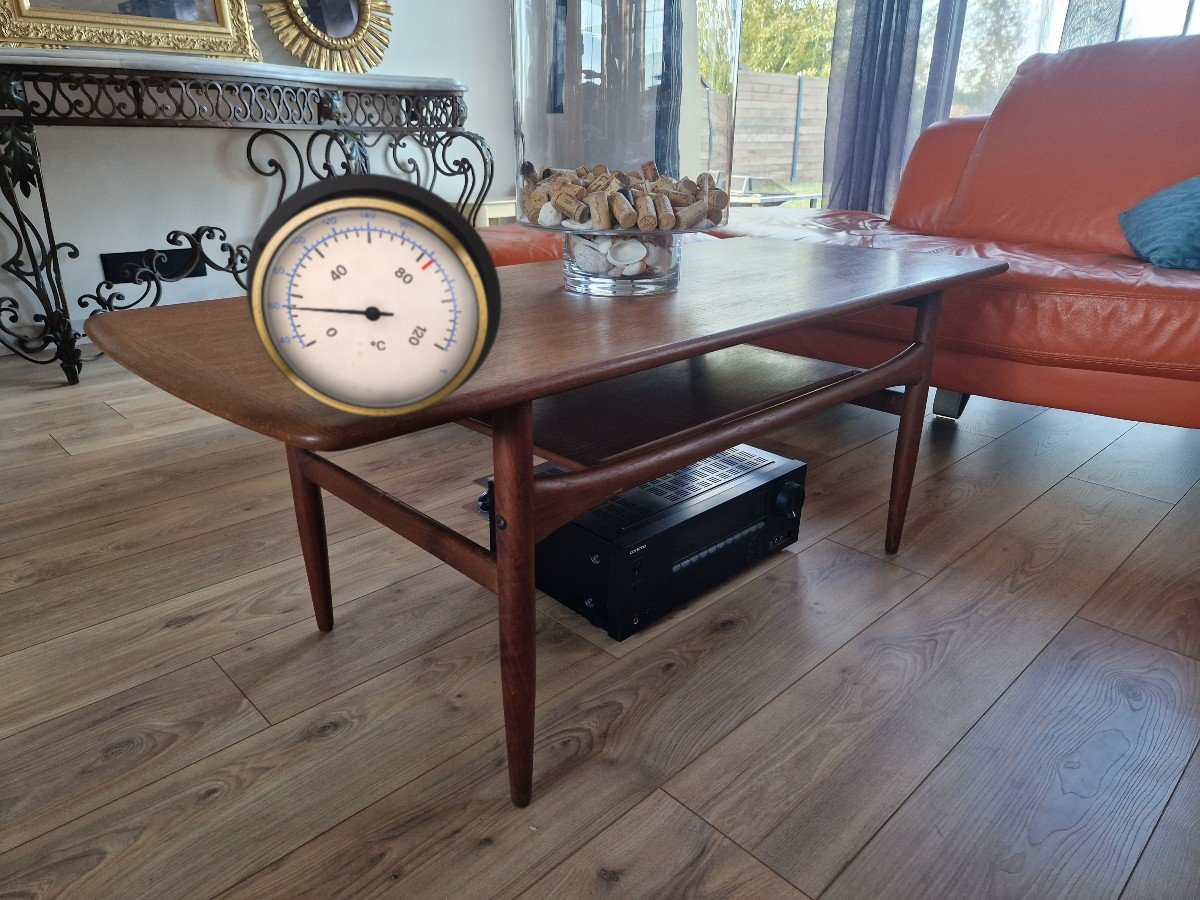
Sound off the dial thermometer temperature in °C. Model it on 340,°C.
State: 16,°C
